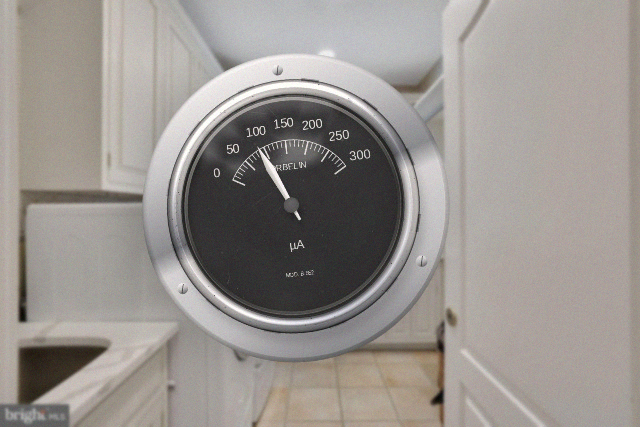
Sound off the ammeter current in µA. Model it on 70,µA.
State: 90,µA
